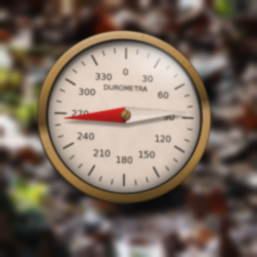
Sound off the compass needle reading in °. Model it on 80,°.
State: 265,°
